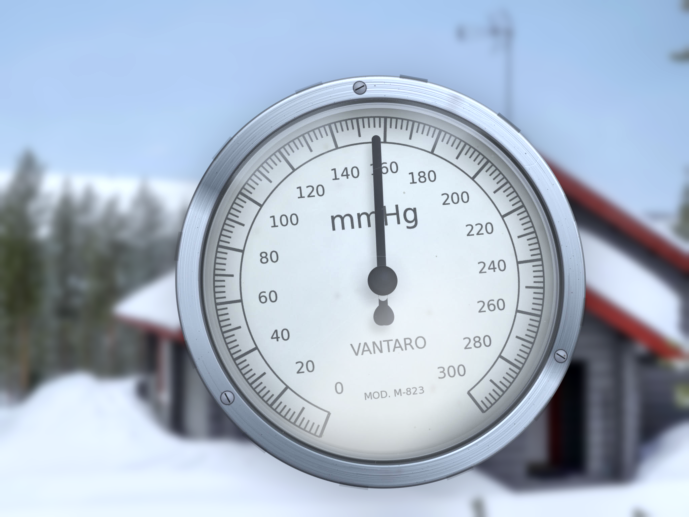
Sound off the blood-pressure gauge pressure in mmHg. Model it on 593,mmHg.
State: 156,mmHg
